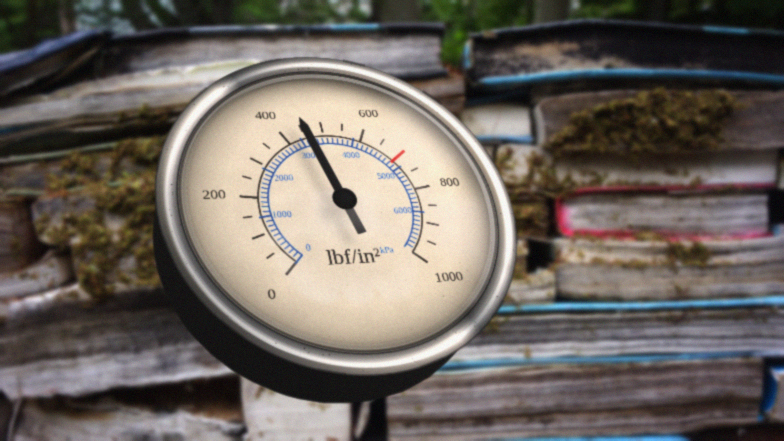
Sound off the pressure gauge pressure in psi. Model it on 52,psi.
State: 450,psi
